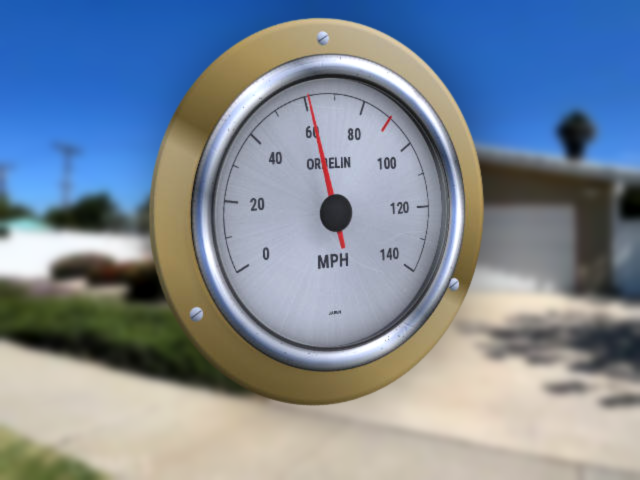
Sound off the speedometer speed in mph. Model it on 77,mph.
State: 60,mph
